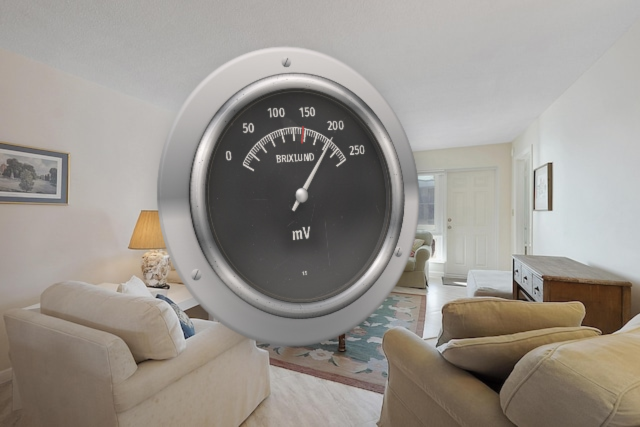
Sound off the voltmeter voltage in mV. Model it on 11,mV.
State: 200,mV
